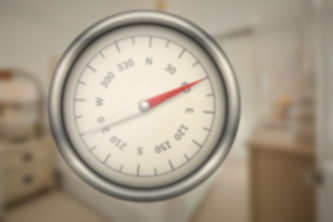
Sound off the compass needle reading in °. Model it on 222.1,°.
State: 60,°
